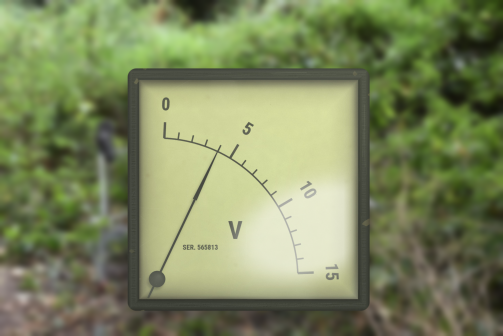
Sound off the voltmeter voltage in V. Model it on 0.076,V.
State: 4,V
